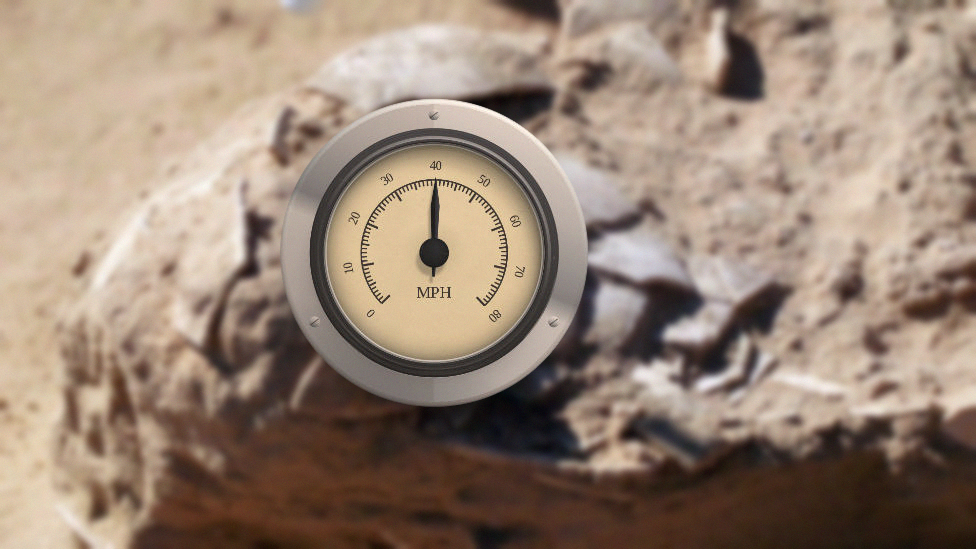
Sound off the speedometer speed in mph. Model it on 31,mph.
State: 40,mph
